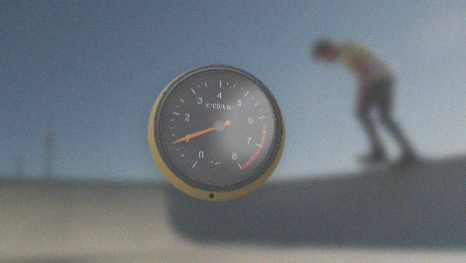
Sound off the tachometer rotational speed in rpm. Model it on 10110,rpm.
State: 1000,rpm
